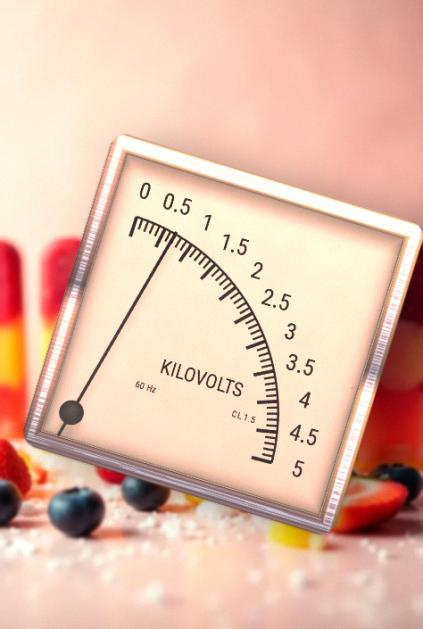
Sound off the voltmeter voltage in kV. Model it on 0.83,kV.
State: 0.7,kV
